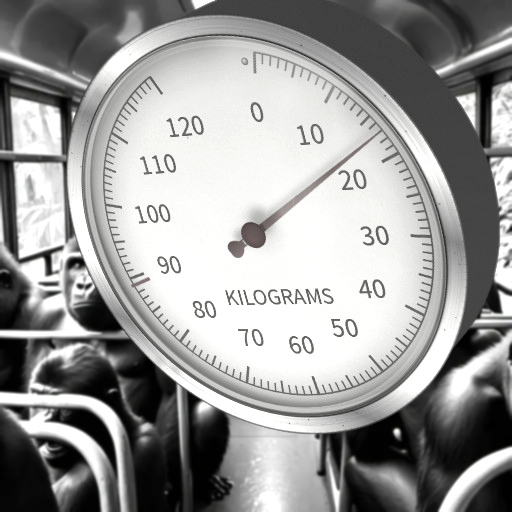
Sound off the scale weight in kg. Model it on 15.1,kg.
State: 17,kg
